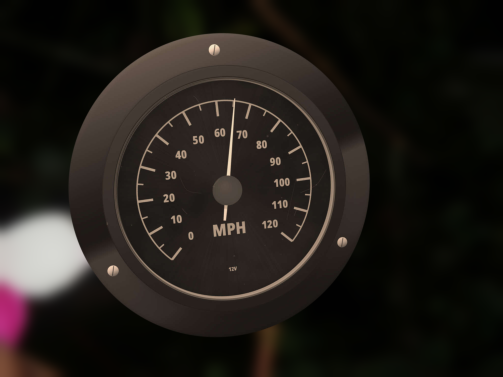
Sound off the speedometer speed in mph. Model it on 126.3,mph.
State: 65,mph
